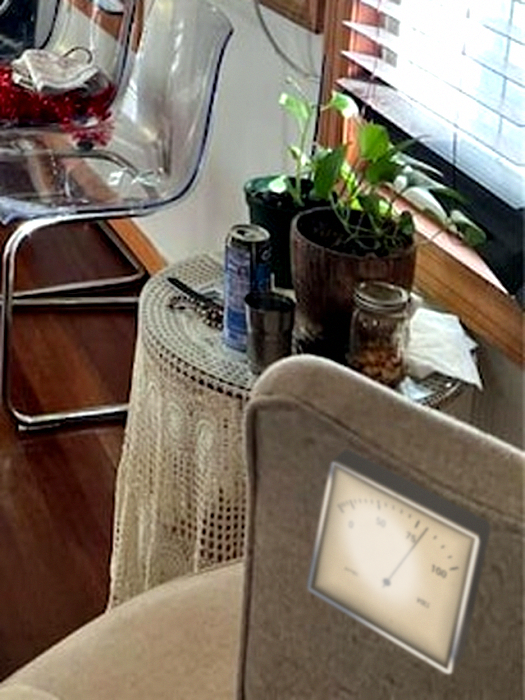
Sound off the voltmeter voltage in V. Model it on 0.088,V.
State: 80,V
